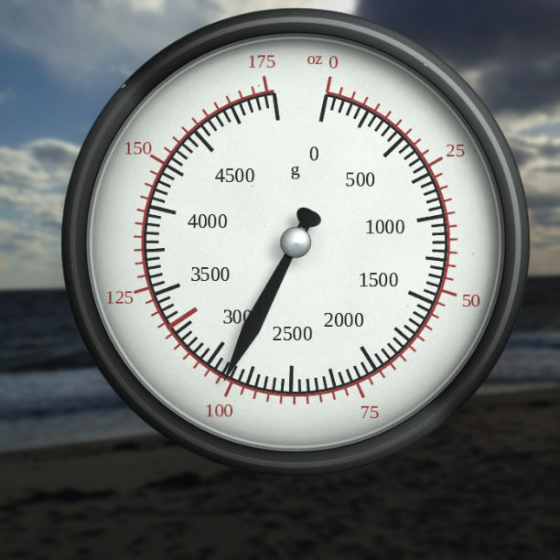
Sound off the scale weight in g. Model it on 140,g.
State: 2875,g
